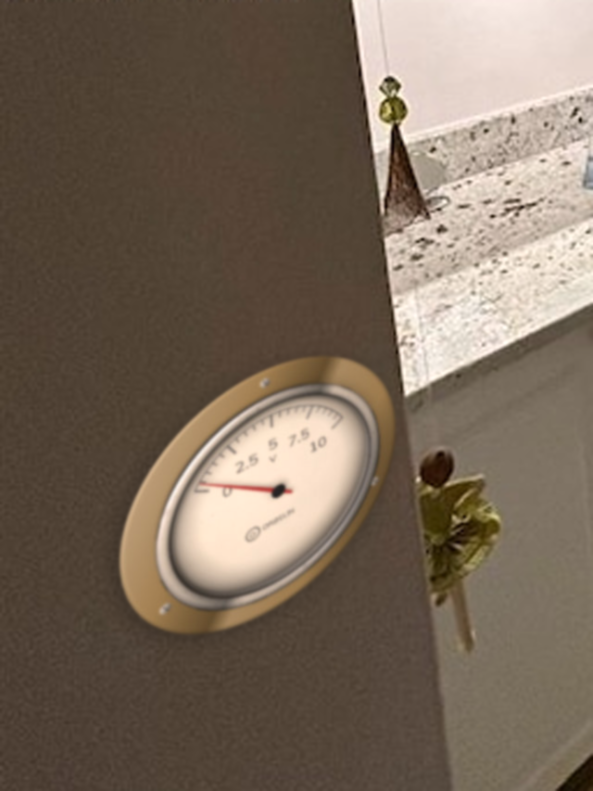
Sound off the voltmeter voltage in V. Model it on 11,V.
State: 0.5,V
